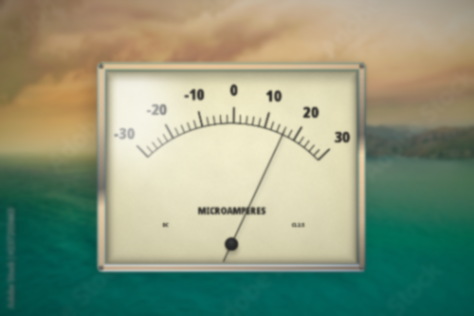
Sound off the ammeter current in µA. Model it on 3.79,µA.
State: 16,µA
